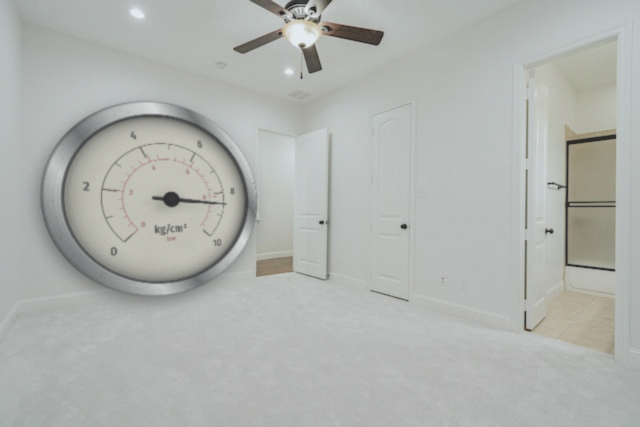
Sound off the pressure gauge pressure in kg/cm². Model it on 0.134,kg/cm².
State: 8.5,kg/cm²
